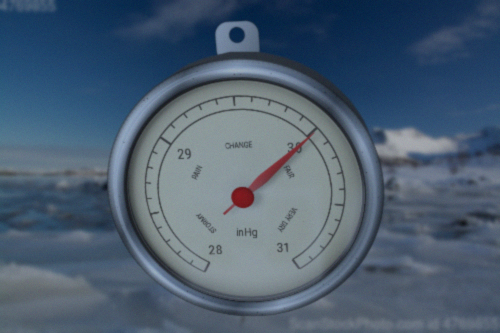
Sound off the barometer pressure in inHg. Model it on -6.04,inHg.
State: 30,inHg
